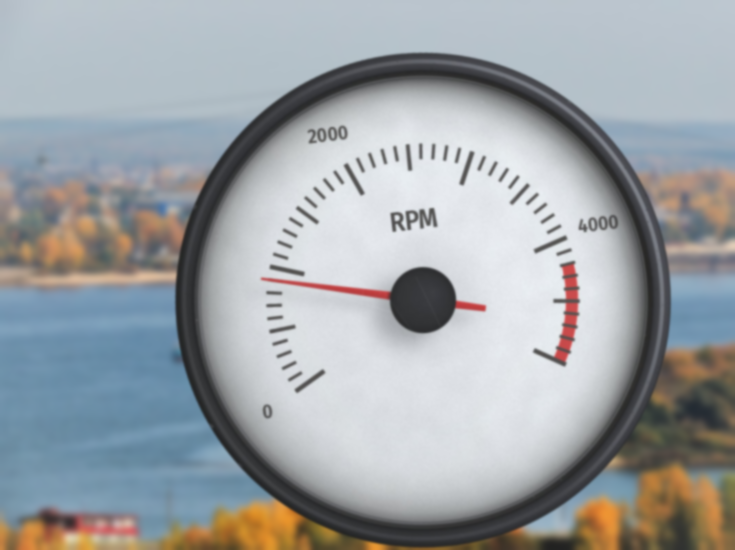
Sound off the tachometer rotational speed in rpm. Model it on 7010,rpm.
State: 900,rpm
